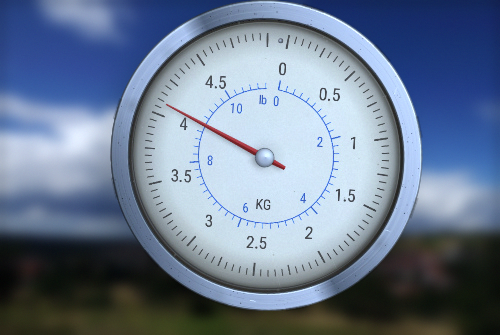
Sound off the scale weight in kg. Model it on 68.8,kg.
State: 4.1,kg
